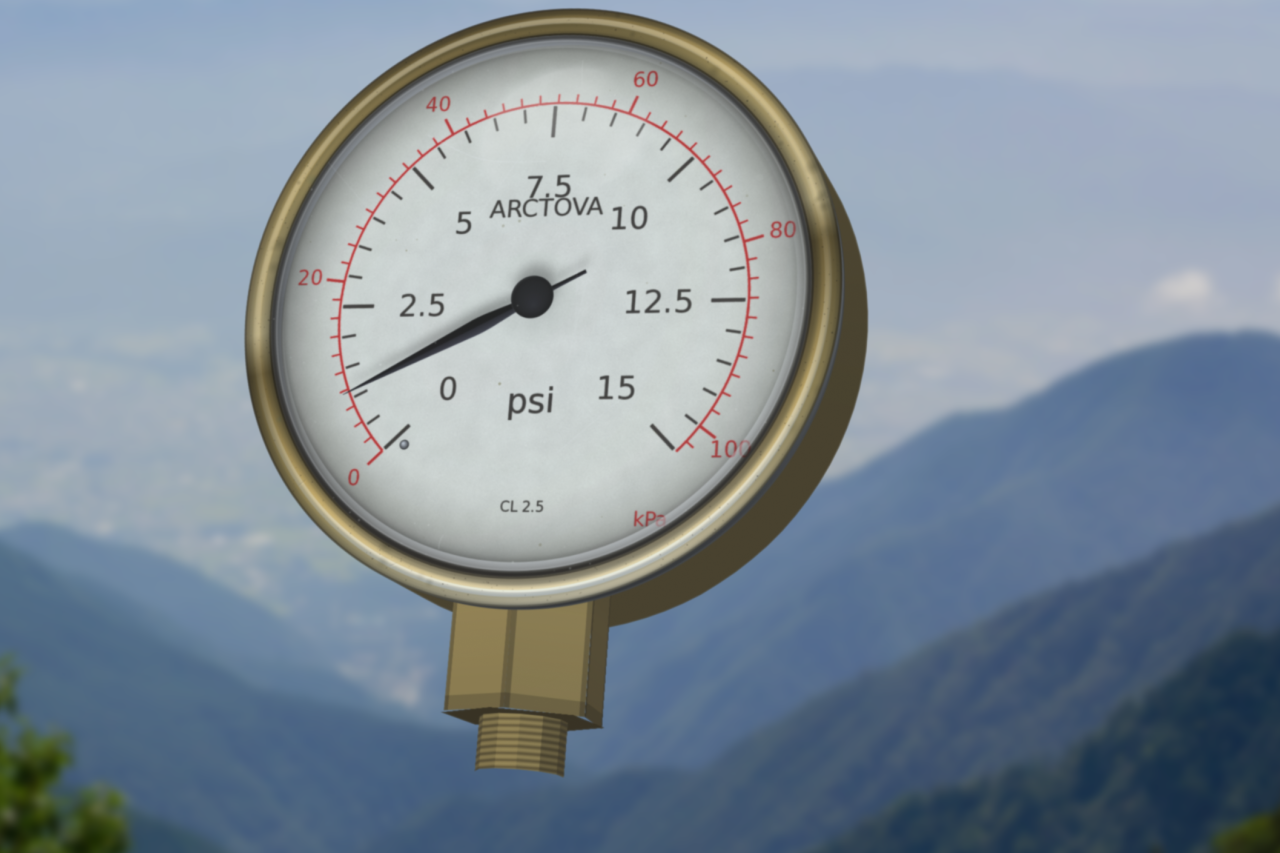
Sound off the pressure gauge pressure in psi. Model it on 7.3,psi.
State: 1,psi
